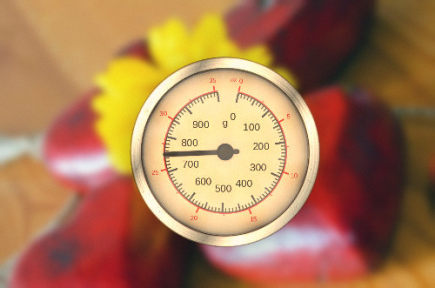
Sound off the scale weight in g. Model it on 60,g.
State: 750,g
